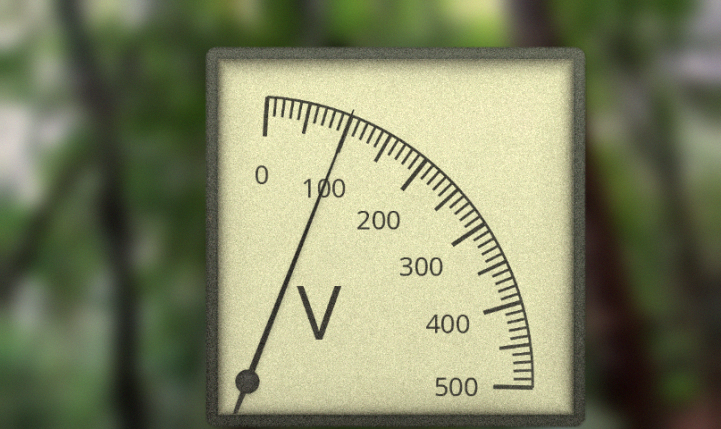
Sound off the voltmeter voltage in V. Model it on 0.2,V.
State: 100,V
